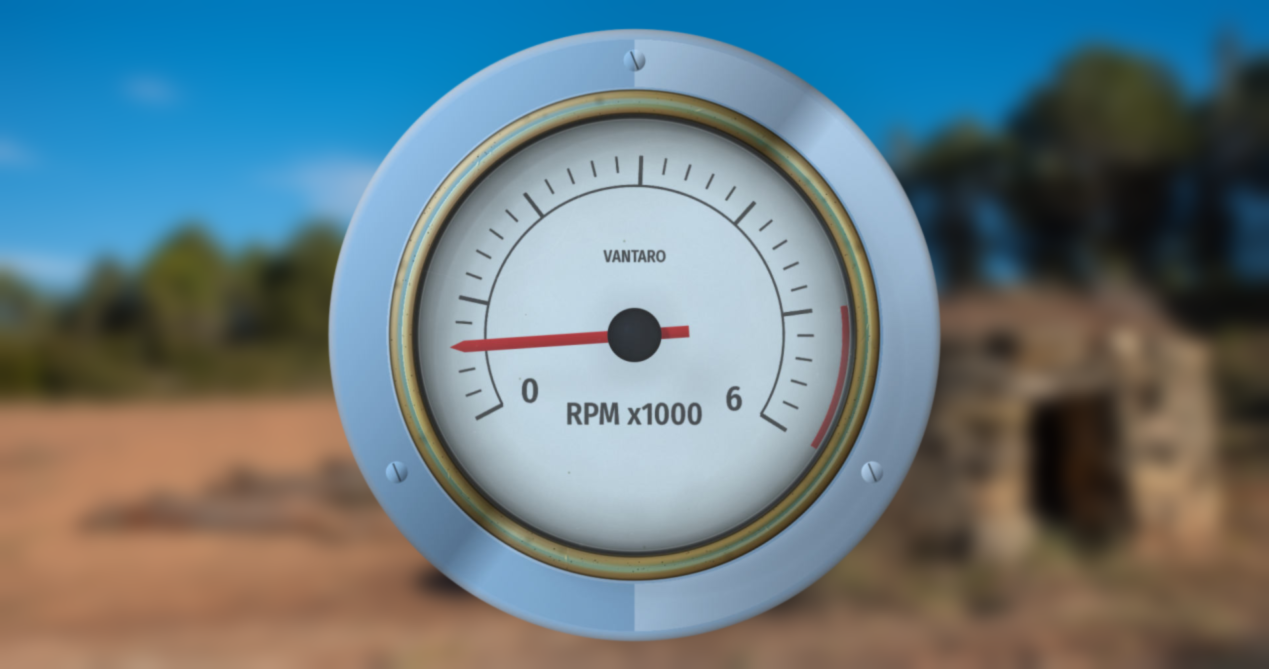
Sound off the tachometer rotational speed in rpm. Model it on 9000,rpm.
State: 600,rpm
